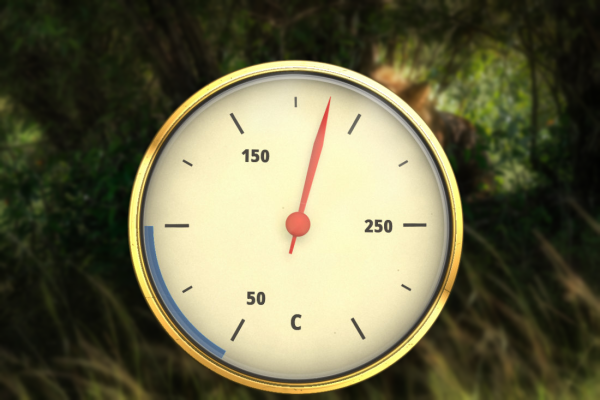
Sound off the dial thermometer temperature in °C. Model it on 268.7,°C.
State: 187.5,°C
